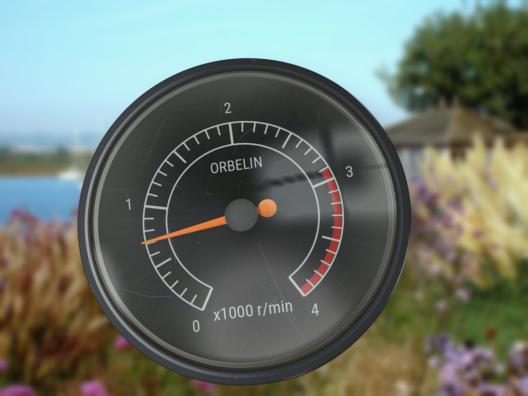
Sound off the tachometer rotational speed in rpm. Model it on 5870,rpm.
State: 700,rpm
